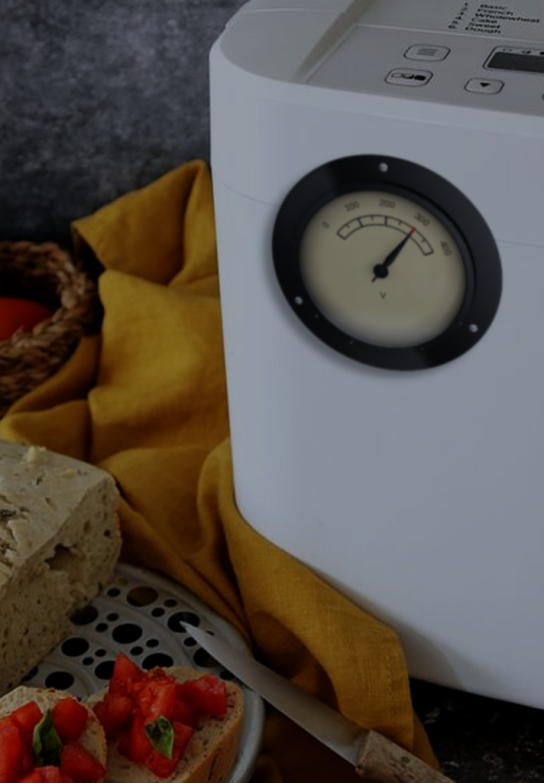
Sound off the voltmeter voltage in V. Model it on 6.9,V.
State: 300,V
